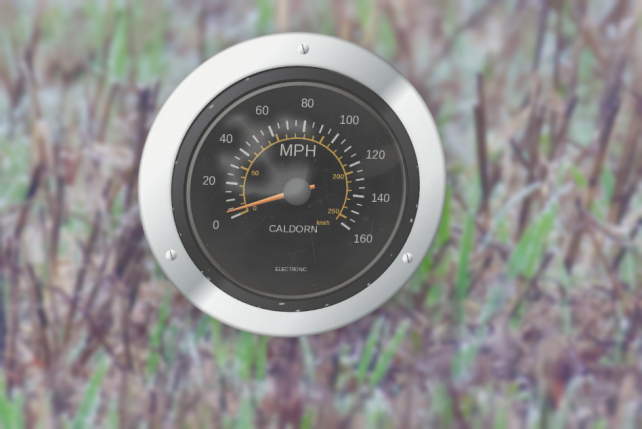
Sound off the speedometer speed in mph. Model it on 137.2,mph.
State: 5,mph
